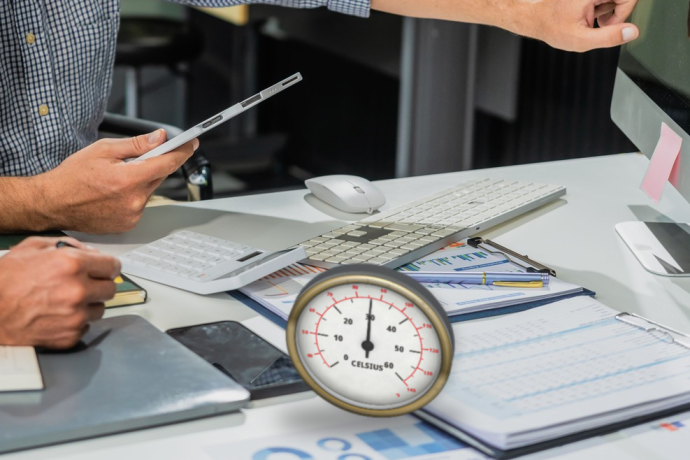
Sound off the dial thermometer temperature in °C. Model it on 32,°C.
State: 30,°C
